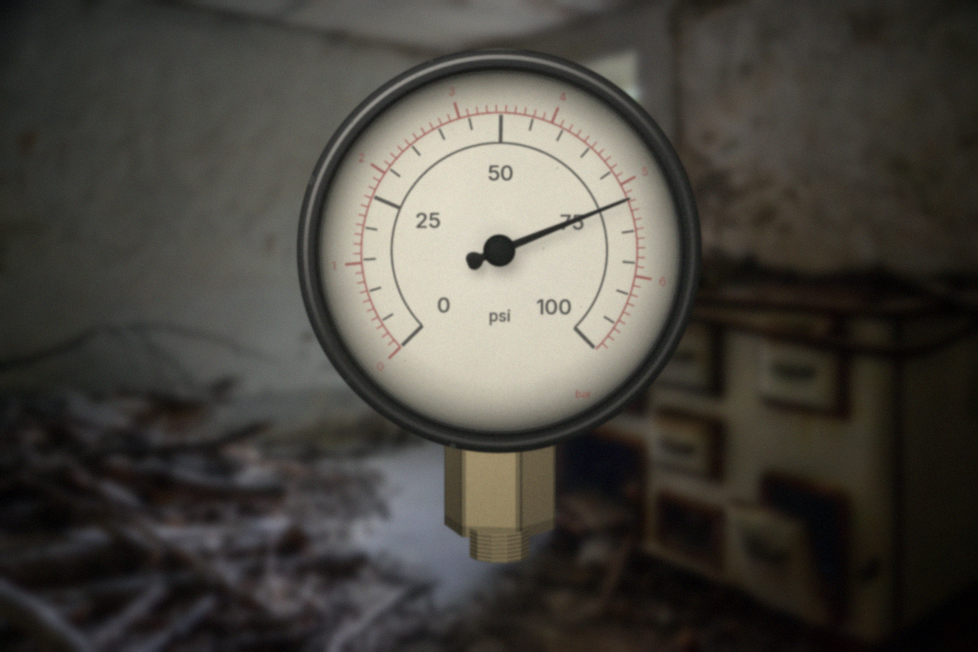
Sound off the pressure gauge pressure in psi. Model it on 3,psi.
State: 75,psi
